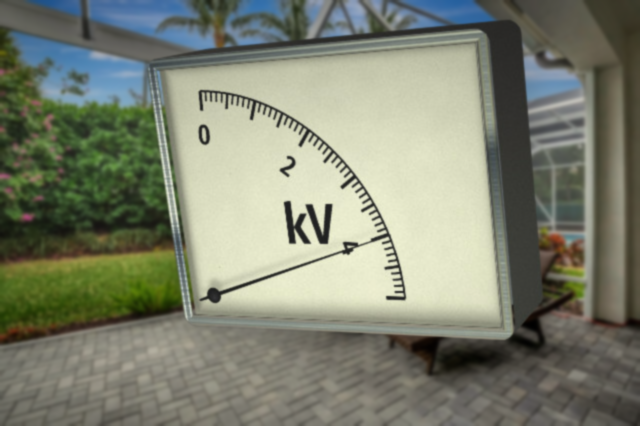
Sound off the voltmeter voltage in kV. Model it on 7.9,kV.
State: 4,kV
